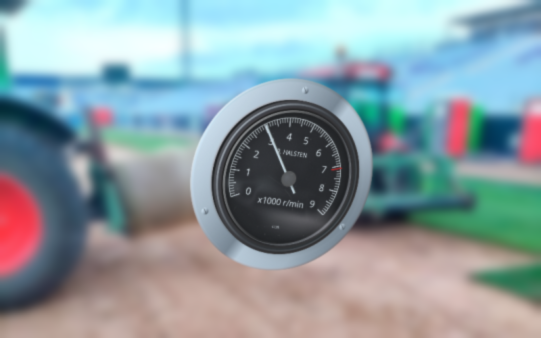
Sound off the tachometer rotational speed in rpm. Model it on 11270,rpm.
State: 3000,rpm
